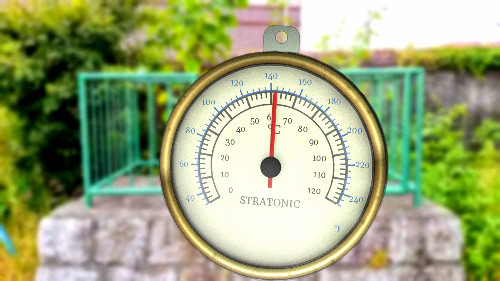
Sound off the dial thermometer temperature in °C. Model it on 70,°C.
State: 62,°C
